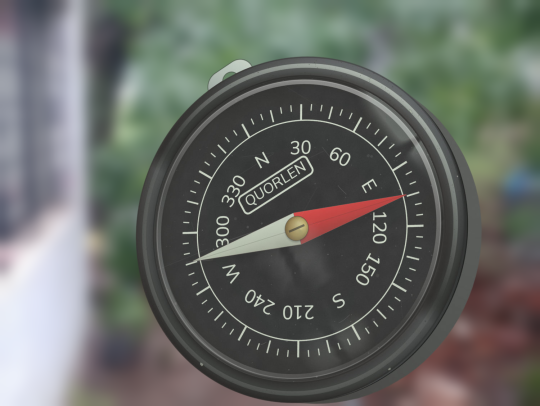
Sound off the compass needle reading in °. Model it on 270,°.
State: 105,°
